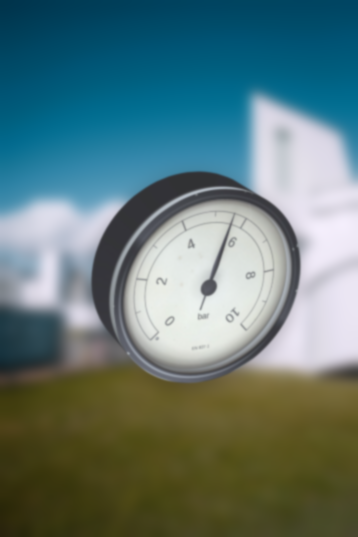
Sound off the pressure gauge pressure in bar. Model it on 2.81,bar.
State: 5.5,bar
